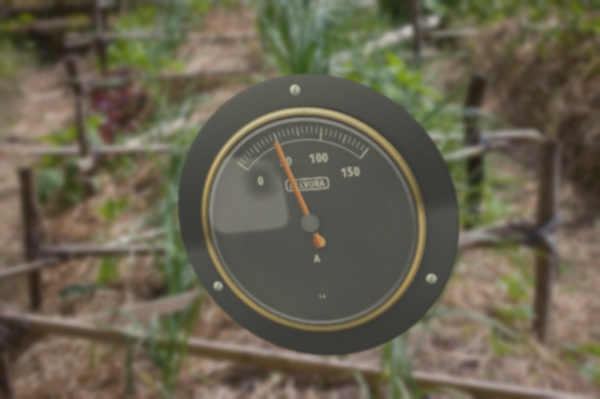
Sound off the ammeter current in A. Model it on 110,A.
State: 50,A
